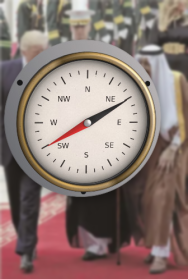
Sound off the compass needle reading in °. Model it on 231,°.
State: 240,°
